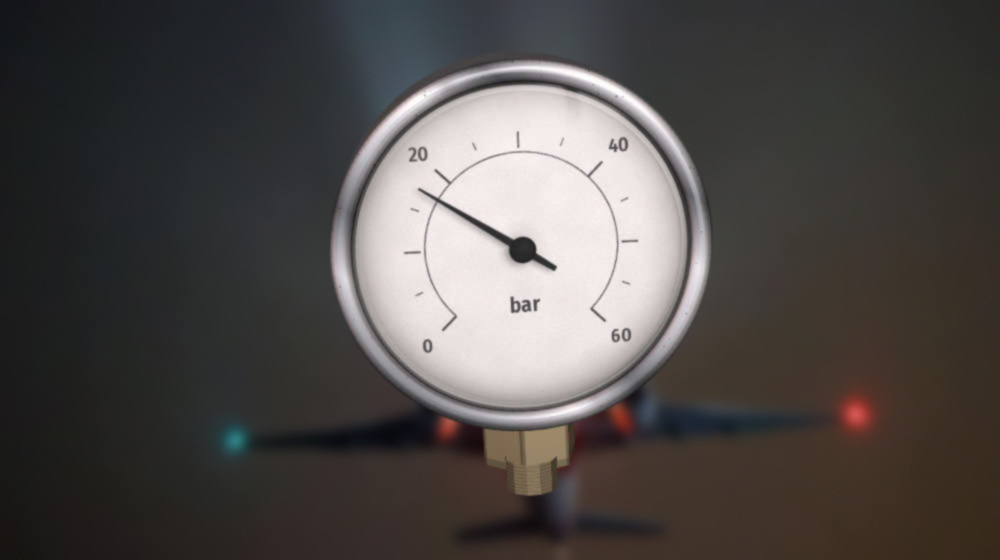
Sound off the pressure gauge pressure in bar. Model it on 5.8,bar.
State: 17.5,bar
